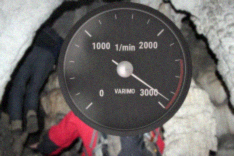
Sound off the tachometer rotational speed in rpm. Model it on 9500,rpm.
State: 2900,rpm
